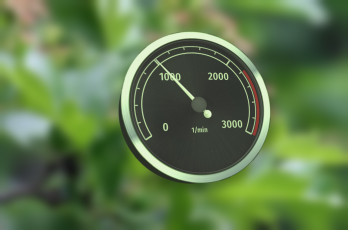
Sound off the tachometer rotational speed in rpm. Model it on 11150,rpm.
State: 1000,rpm
